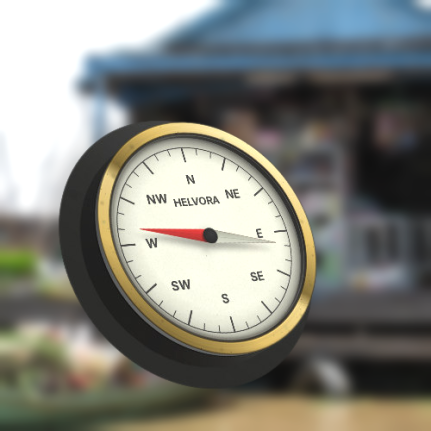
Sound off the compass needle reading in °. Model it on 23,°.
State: 280,°
